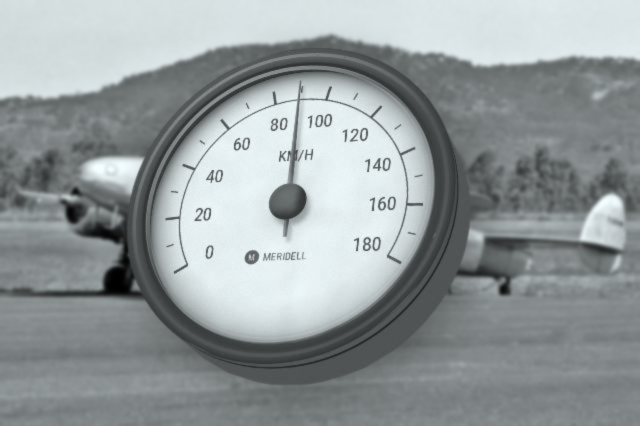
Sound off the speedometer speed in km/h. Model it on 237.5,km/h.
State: 90,km/h
